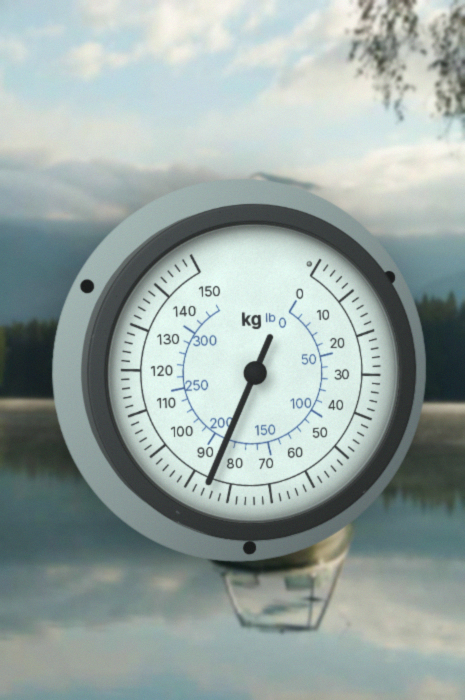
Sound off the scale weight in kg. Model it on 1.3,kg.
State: 86,kg
